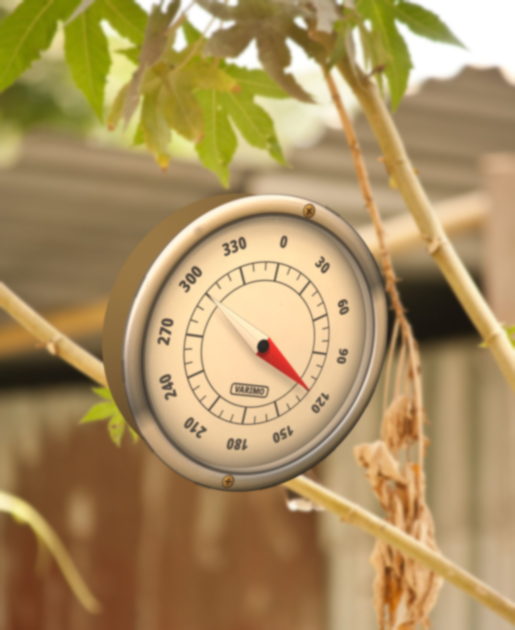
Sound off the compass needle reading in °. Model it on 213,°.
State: 120,°
